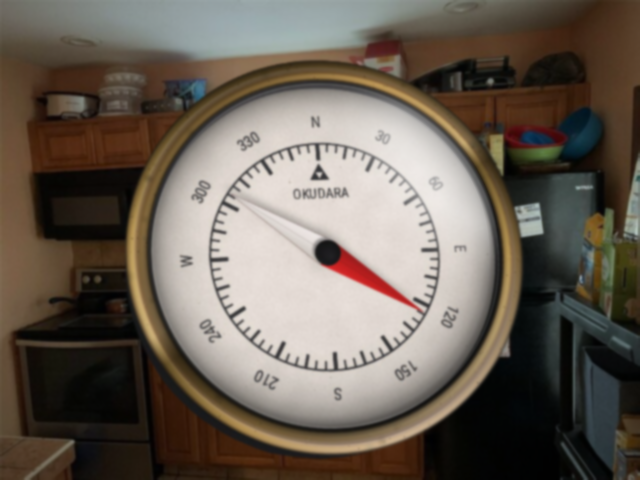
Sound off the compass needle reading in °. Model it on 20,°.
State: 125,°
